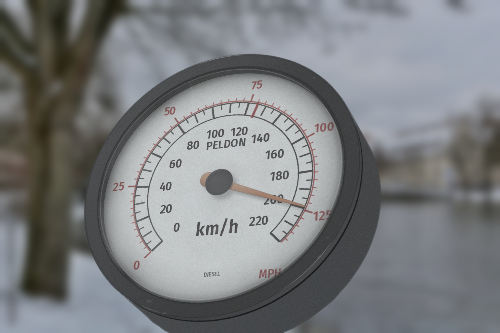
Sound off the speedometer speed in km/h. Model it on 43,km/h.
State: 200,km/h
